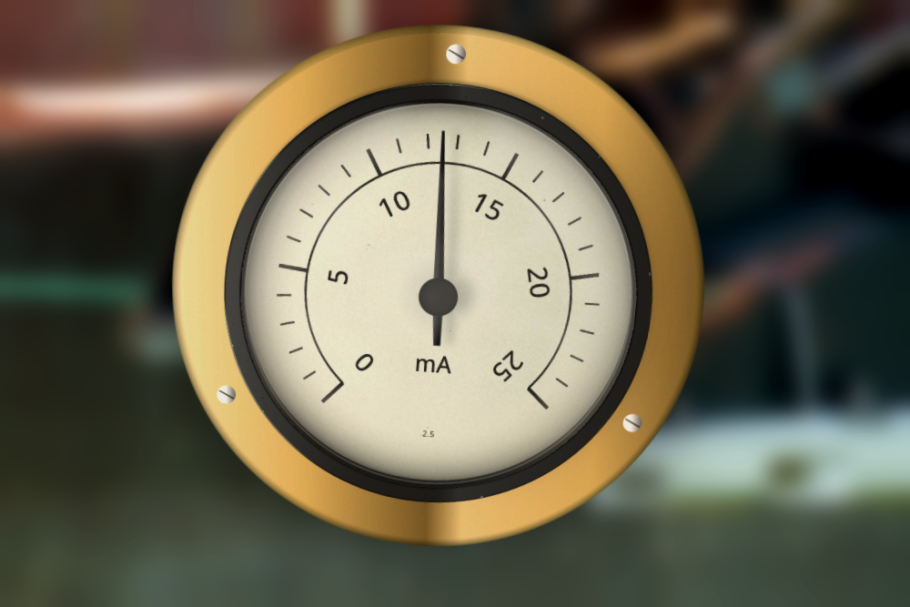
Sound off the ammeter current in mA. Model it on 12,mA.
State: 12.5,mA
